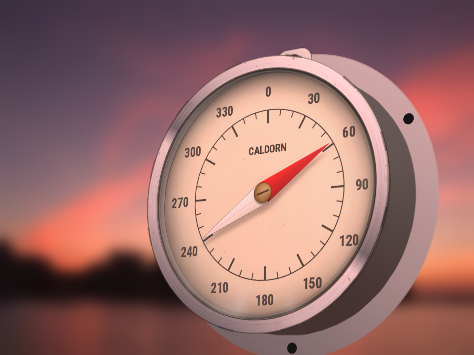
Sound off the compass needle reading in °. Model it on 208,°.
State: 60,°
